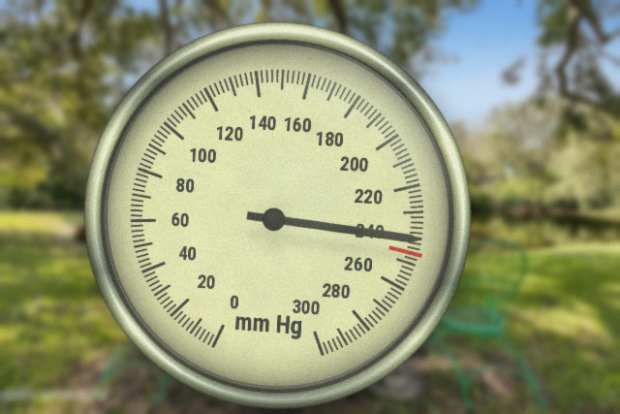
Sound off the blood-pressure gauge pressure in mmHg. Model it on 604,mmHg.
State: 240,mmHg
